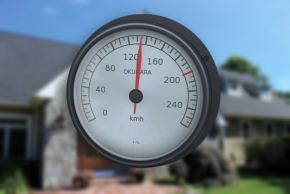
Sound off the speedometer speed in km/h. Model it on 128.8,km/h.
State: 135,km/h
